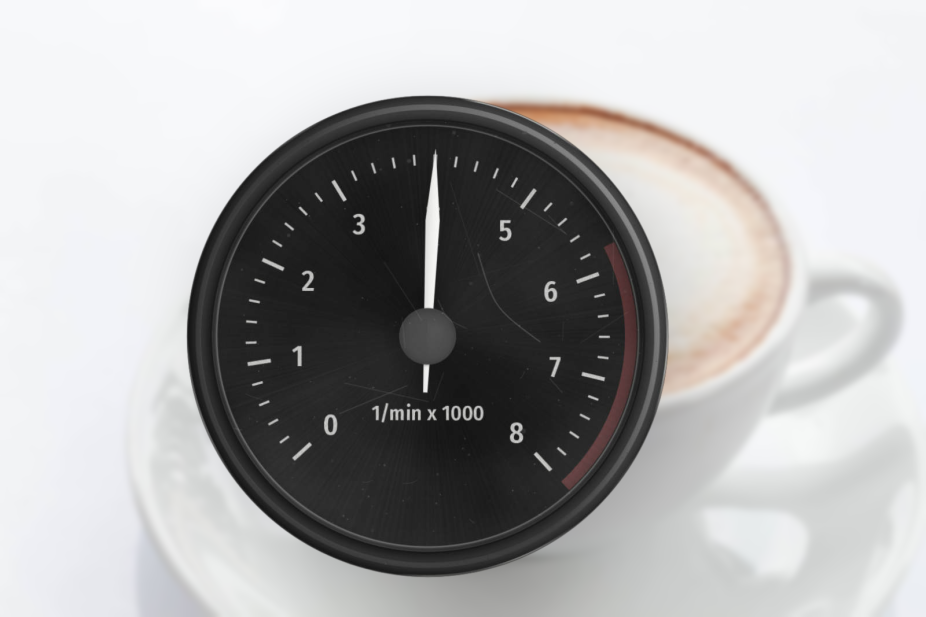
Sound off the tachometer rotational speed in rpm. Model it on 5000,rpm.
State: 4000,rpm
